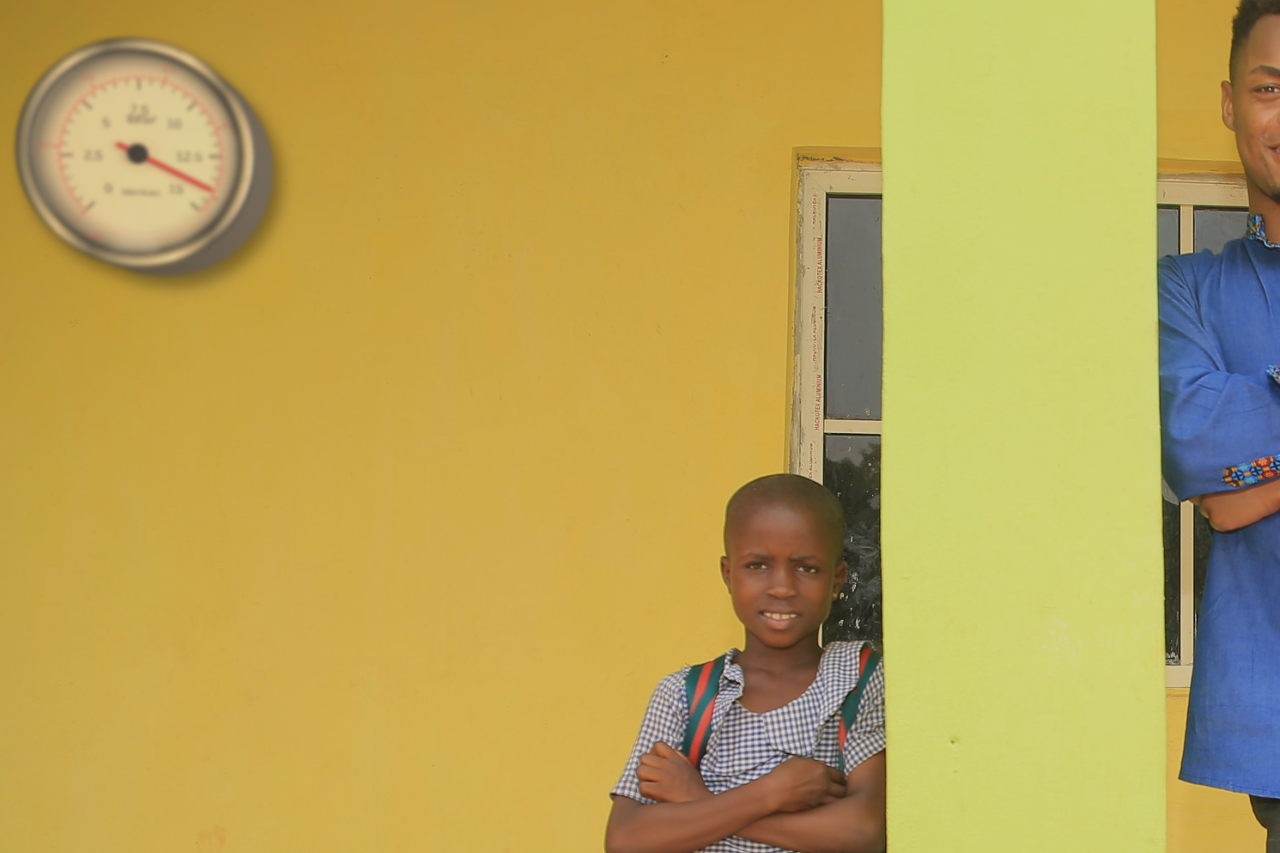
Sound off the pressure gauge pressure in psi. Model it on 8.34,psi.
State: 14,psi
